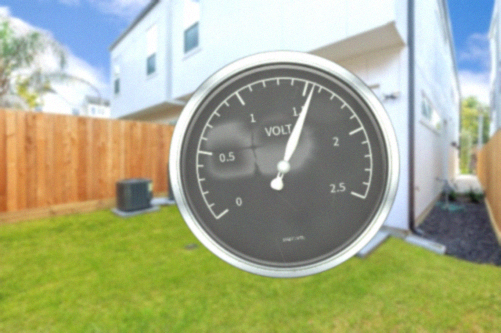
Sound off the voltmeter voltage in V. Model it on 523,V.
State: 1.55,V
